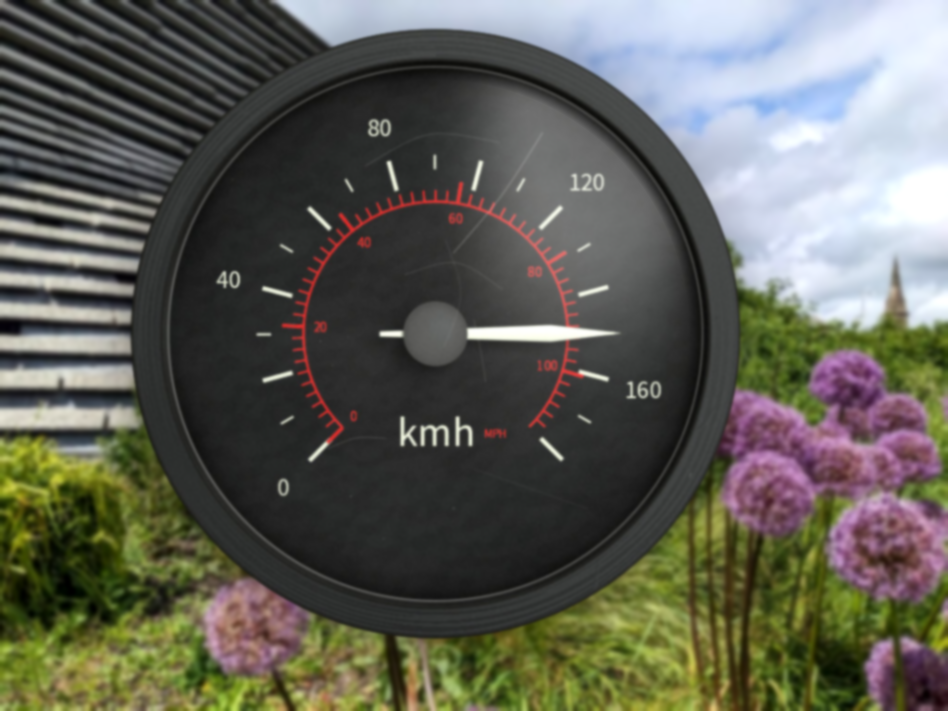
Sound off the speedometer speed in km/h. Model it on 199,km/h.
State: 150,km/h
